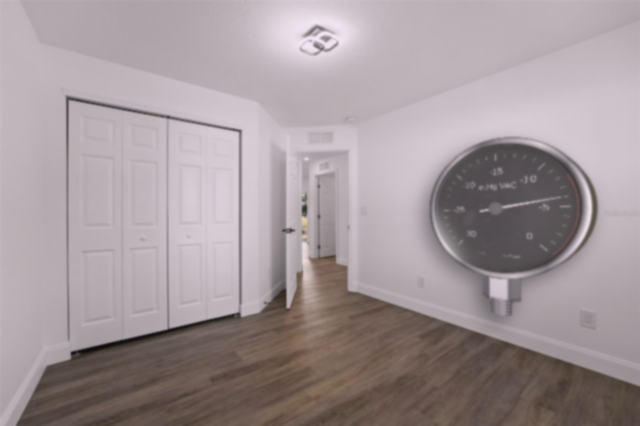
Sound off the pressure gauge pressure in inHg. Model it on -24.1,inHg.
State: -6,inHg
